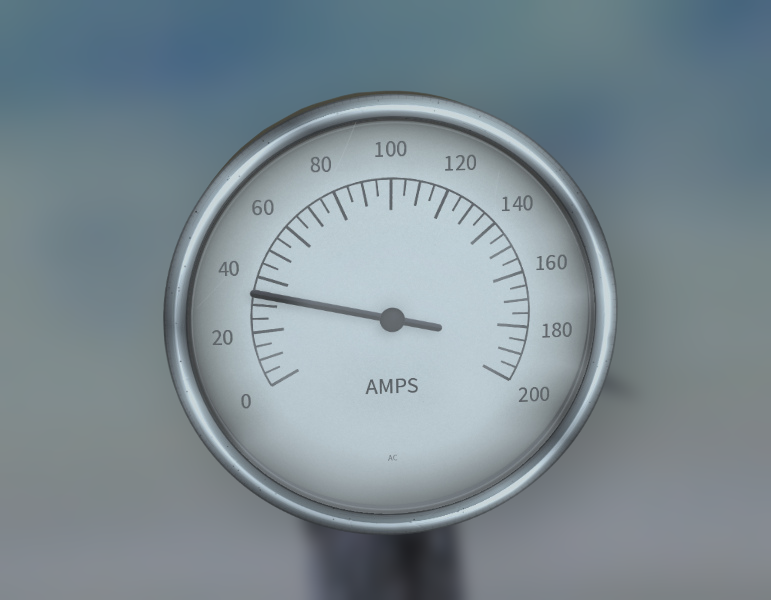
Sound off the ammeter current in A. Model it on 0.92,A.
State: 35,A
